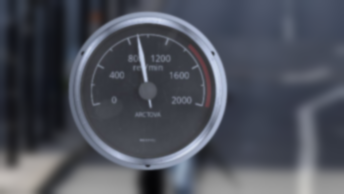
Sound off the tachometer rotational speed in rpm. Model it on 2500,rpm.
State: 900,rpm
